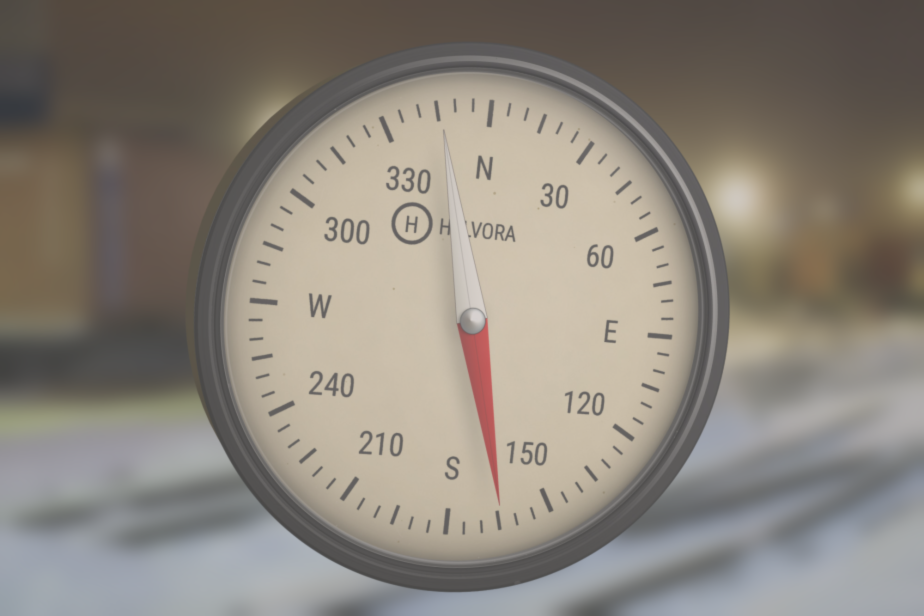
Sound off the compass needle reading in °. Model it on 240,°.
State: 165,°
